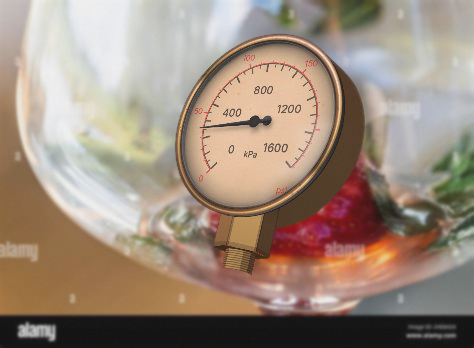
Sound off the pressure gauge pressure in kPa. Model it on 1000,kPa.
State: 250,kPa
